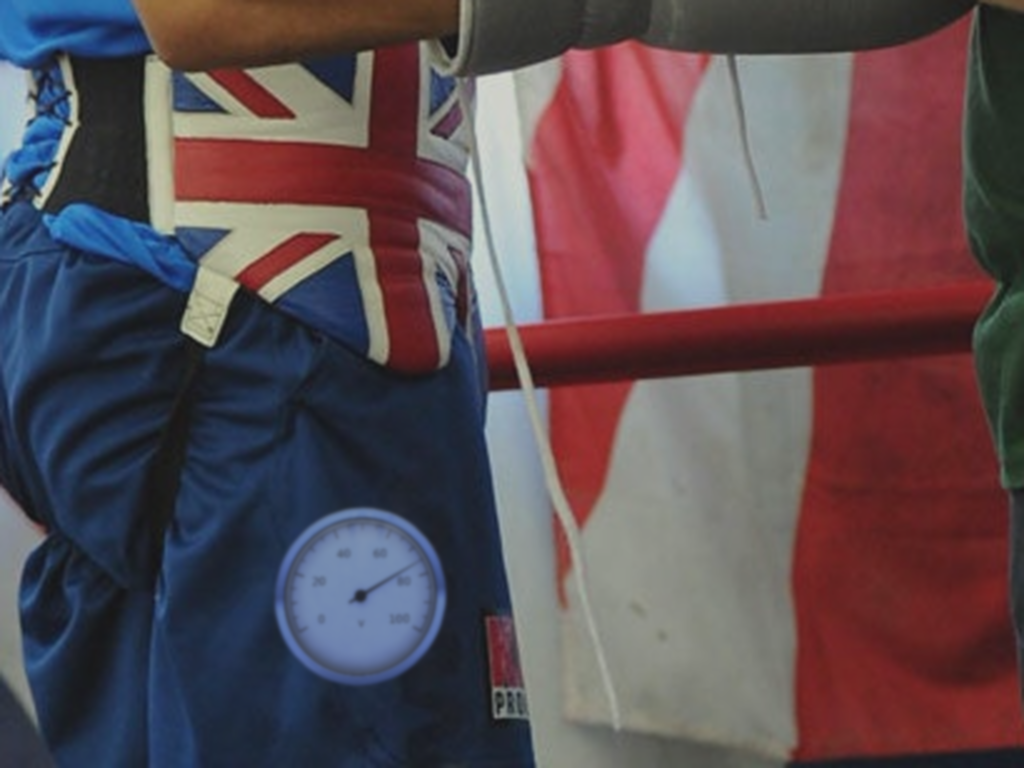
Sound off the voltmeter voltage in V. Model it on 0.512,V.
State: 75,V
